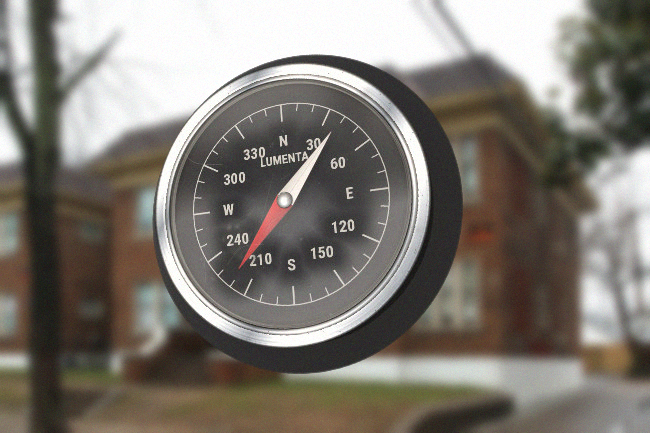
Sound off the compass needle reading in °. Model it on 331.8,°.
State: 220,°
